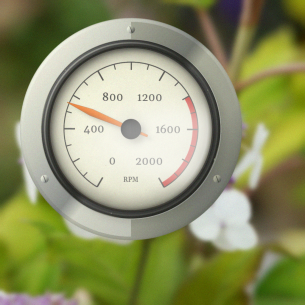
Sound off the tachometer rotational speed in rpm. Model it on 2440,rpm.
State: 550,rpm
